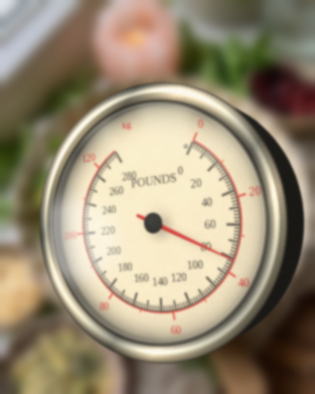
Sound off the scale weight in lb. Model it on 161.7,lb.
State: 80,lb
